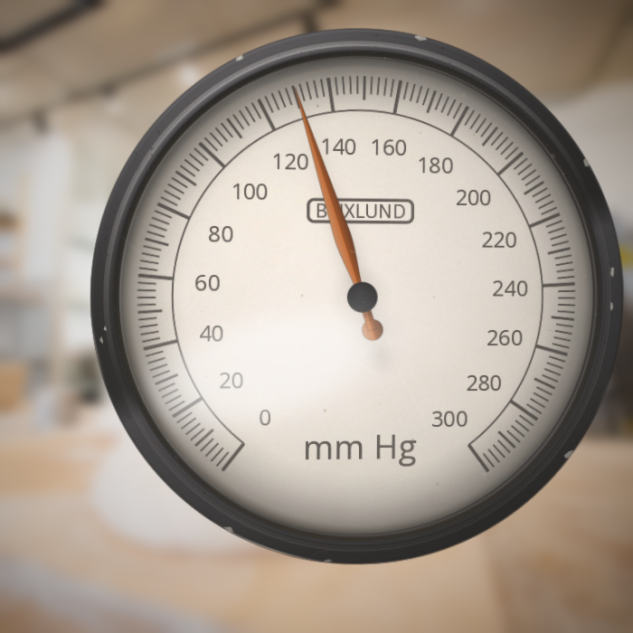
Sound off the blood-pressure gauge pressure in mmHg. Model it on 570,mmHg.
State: 130,mmHg
